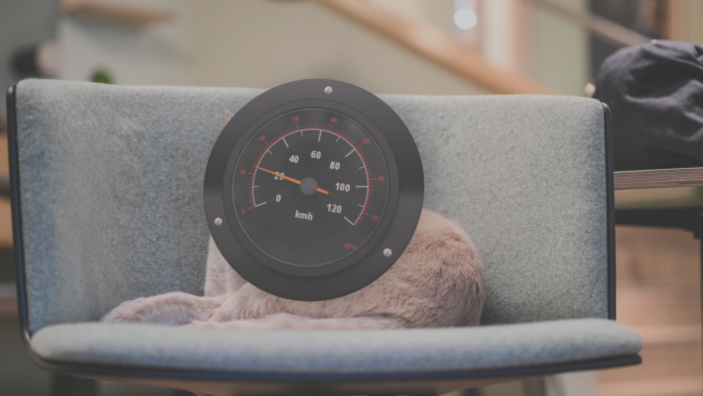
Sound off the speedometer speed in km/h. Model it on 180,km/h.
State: 20,km/h
